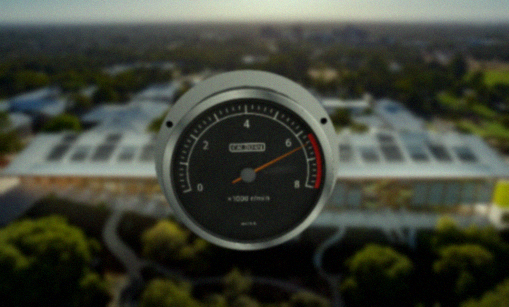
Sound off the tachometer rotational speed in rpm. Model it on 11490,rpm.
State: 6400,rpm
